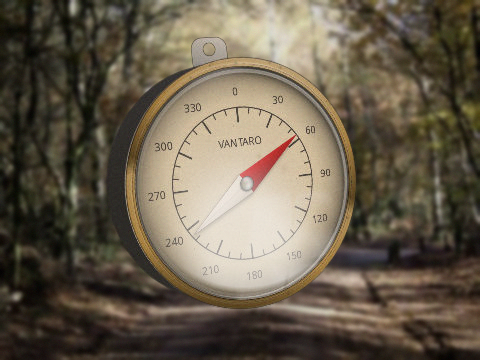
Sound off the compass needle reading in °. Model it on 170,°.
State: 55,°
